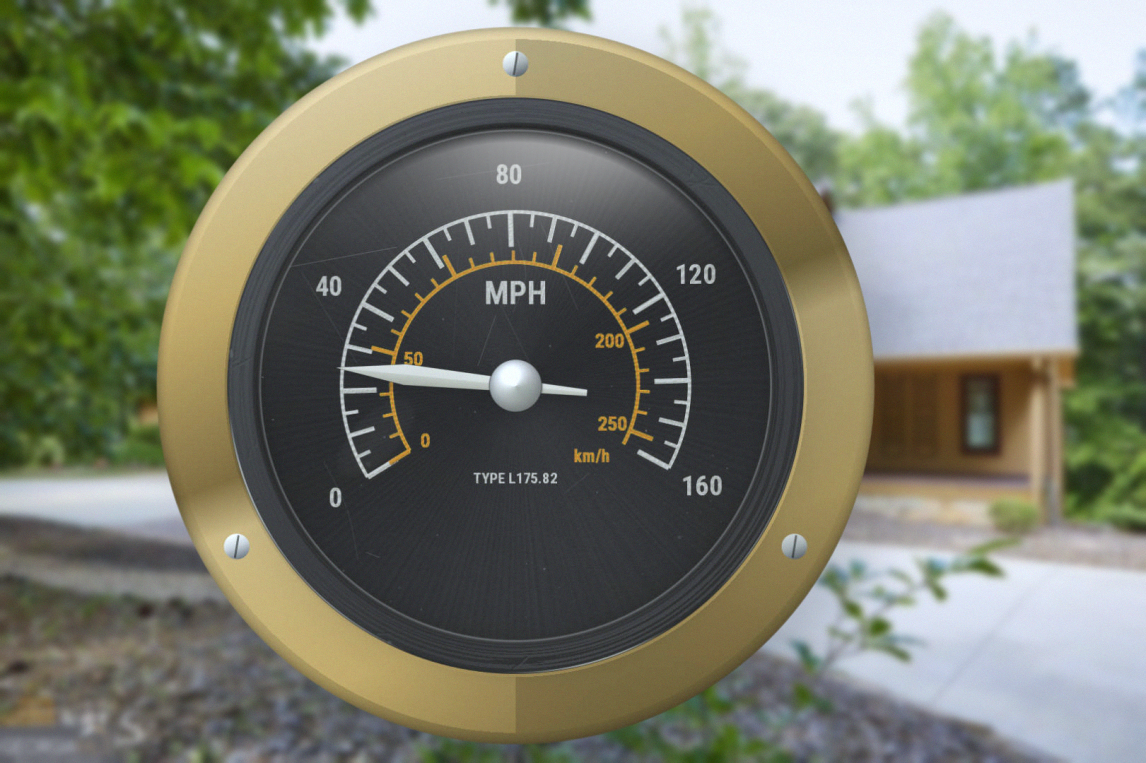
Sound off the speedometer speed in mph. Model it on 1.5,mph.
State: 25,mph
